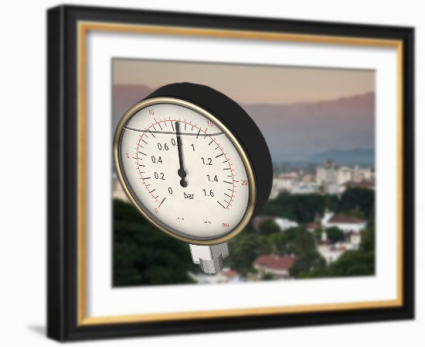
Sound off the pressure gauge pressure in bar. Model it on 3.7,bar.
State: 0.85,bar
